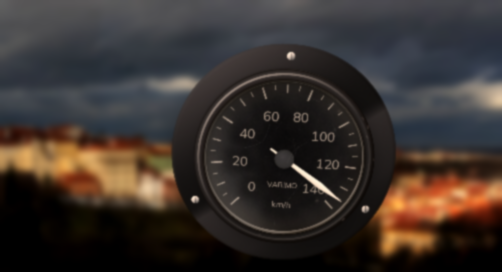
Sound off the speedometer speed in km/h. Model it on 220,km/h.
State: 135,km/h
